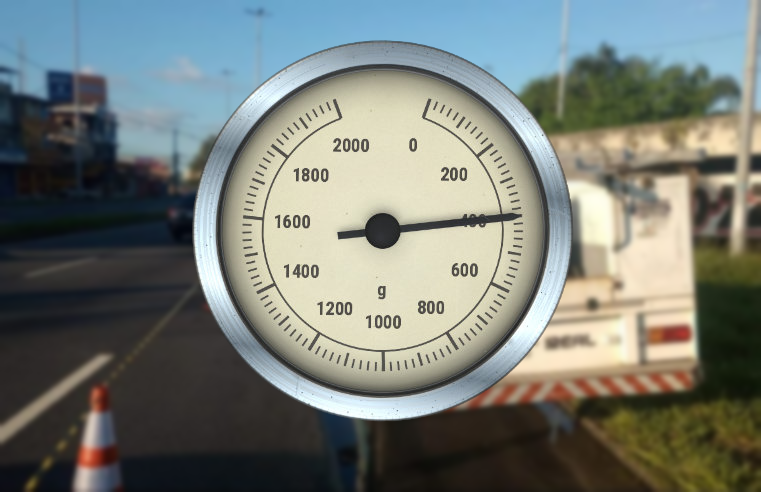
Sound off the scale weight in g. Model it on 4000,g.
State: 400,g
